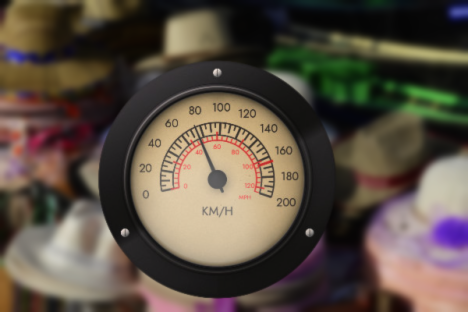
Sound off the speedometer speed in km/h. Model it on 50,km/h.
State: 75,km/h
